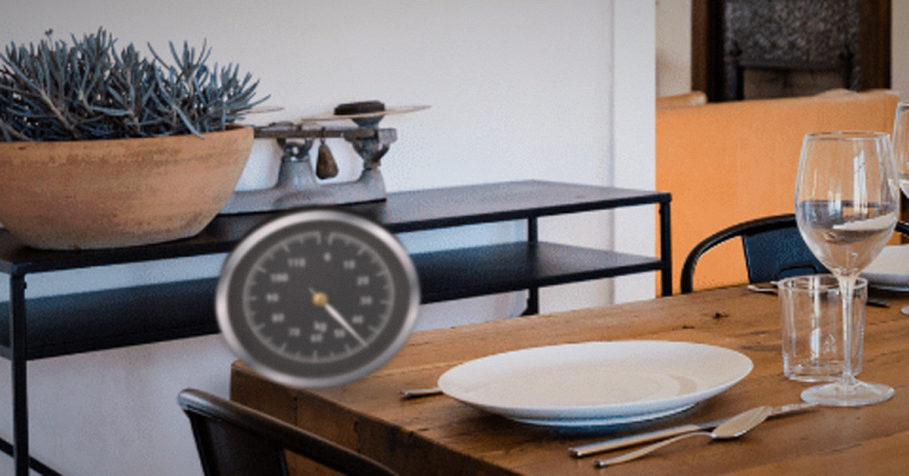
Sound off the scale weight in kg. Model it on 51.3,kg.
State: 45,kg
